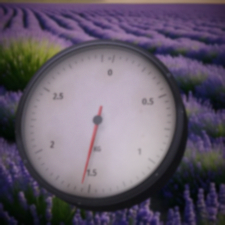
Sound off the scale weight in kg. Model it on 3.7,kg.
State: 1.55,kg
